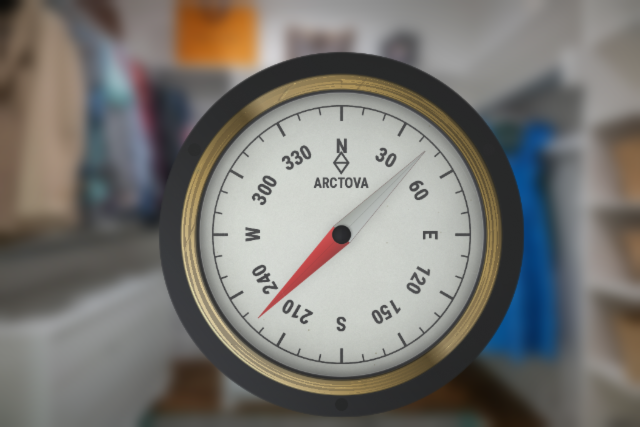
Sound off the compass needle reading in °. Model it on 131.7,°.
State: 225,°
